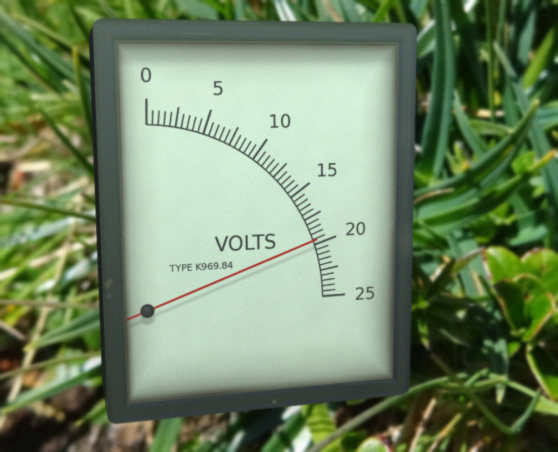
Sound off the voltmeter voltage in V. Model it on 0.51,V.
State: 19.5,V
